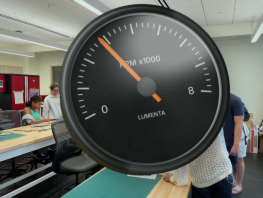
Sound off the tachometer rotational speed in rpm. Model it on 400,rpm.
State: 2800,rpm
